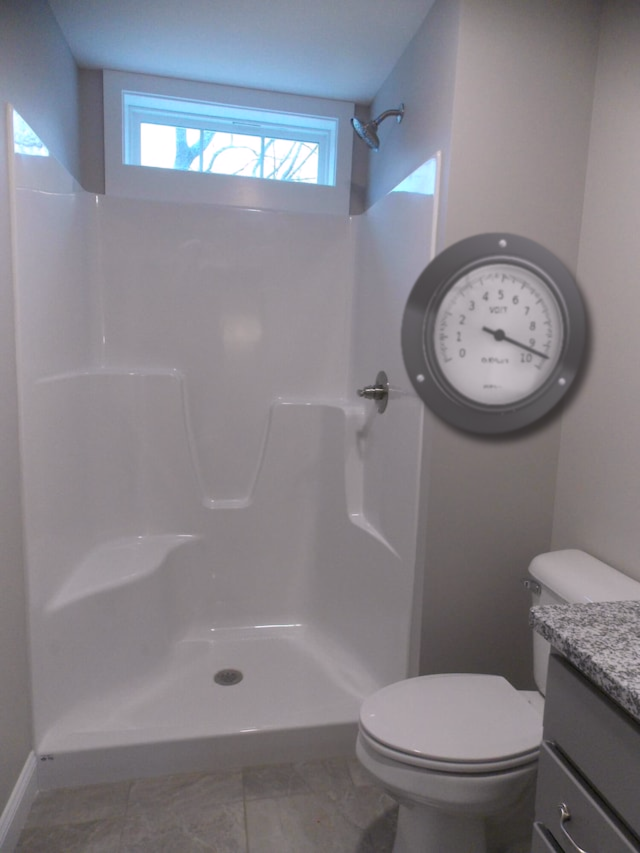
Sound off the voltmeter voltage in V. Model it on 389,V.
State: 9.5,V
